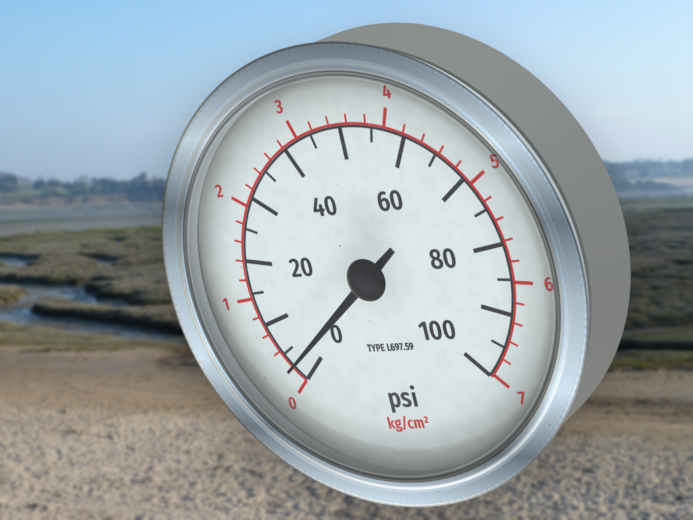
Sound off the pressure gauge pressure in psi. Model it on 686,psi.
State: 2.5,psi
